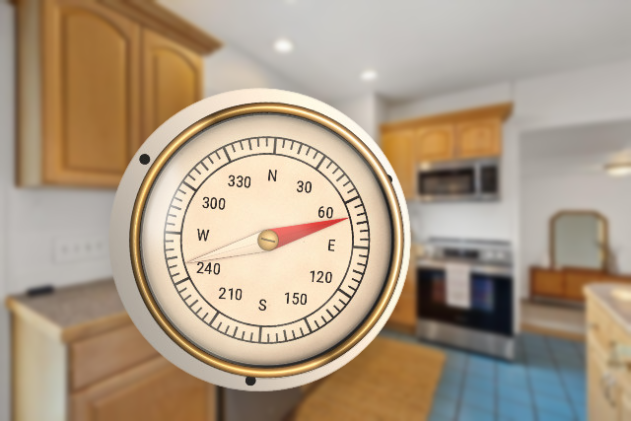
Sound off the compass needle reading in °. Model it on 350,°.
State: 70,°
